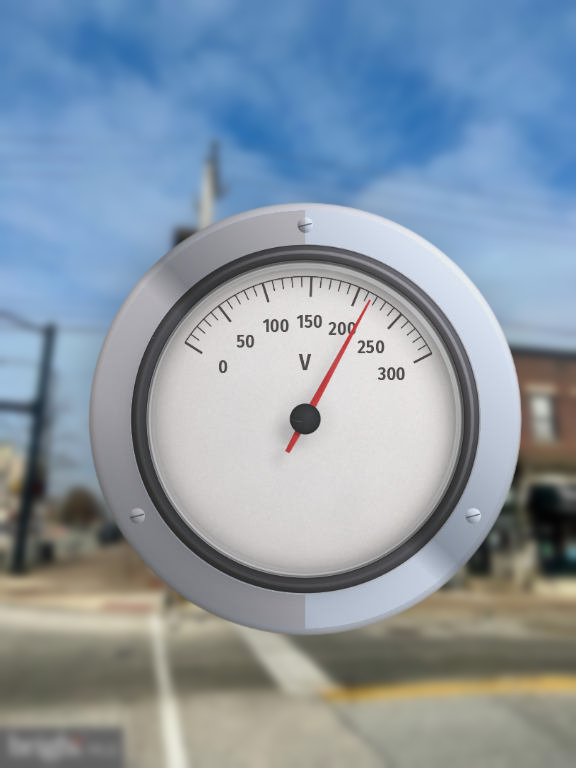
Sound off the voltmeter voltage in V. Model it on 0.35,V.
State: 215,V
